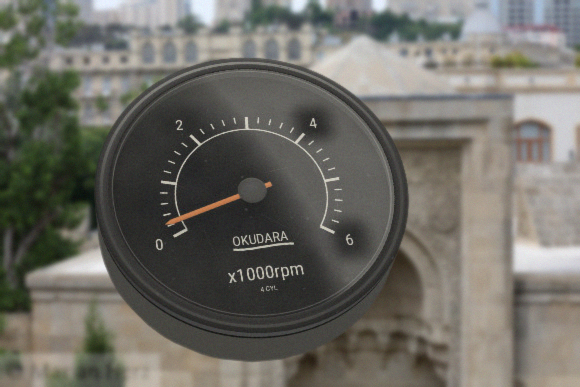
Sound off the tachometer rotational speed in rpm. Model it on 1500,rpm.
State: 200,rpm
